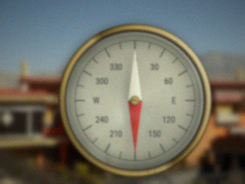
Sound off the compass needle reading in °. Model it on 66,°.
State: 180,°
